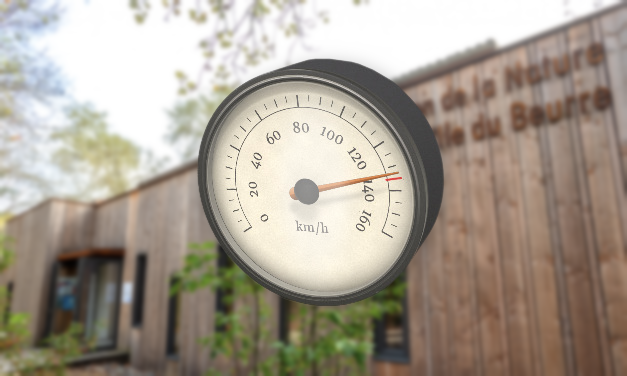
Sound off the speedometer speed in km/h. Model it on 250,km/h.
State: 132.5,km/h
